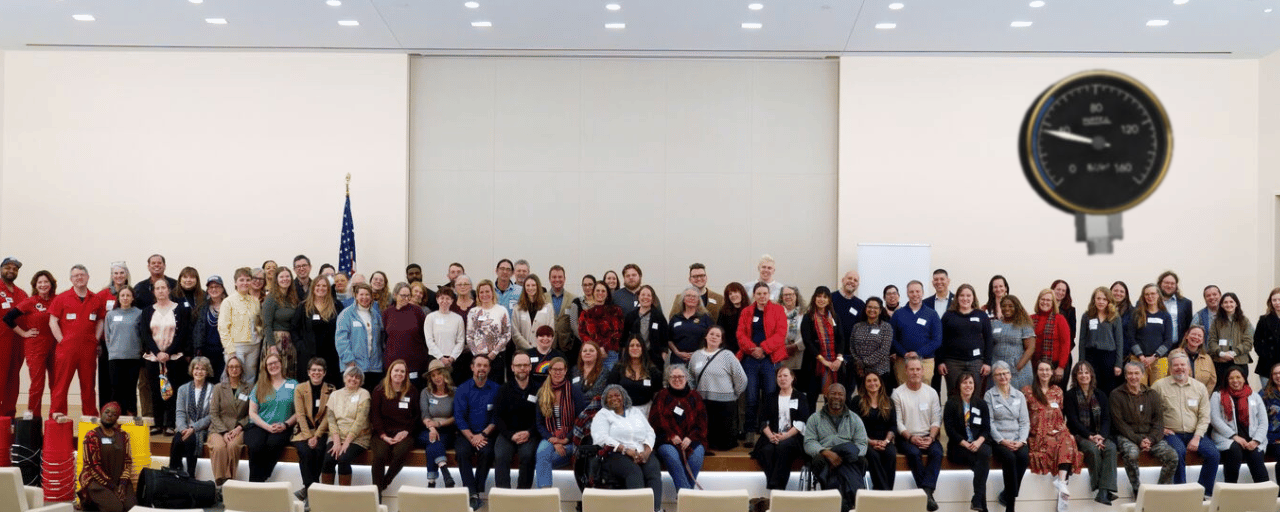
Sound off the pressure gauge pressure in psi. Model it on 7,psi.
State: 35,psi
